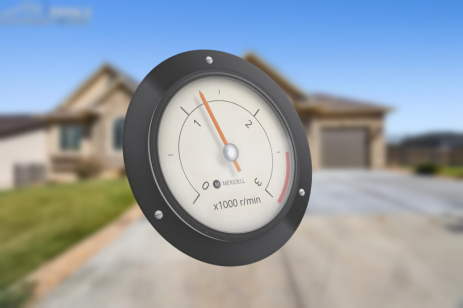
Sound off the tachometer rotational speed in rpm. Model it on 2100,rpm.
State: 1250,rpm
